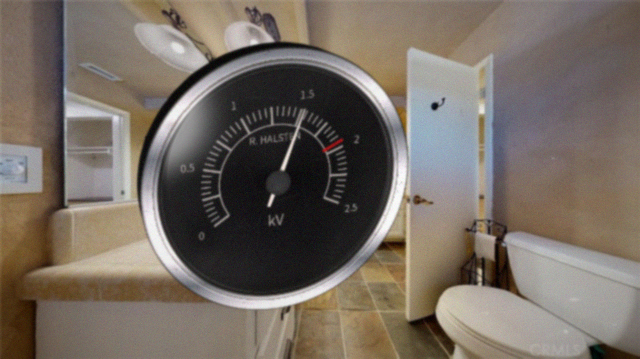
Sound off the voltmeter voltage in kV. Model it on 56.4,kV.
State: 1.5,kV
